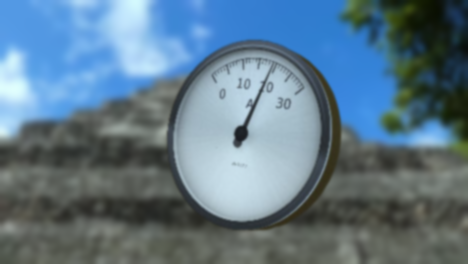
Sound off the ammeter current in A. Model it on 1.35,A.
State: 20,A
